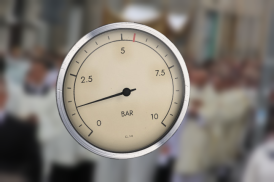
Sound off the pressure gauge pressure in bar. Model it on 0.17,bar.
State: 1.25,bar
